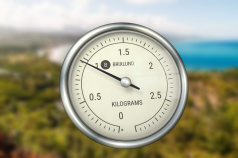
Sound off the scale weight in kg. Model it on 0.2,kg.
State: 0.95,kg
